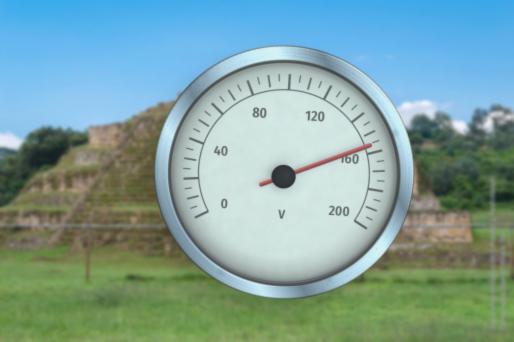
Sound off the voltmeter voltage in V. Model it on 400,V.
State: 155,V
